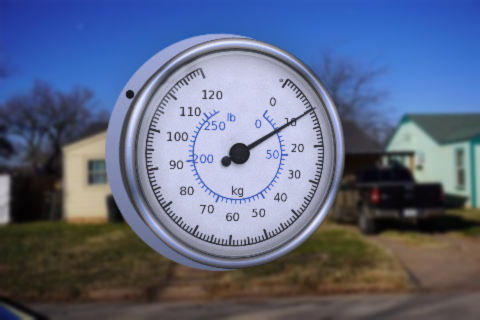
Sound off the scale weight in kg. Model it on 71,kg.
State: 10,kg
